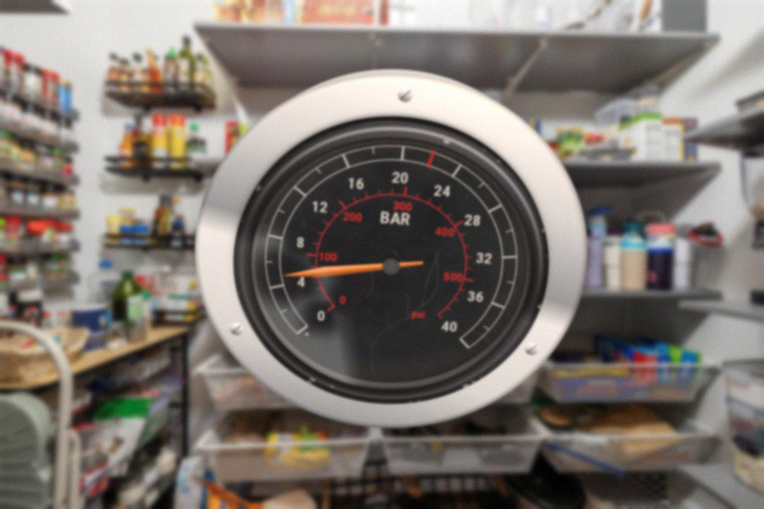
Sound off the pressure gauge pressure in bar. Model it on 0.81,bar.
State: 5,bar
